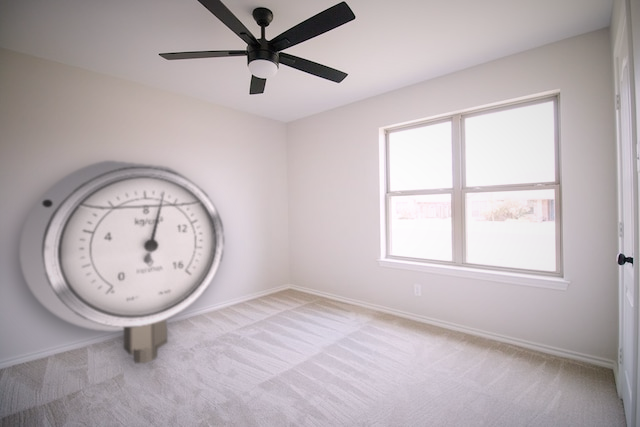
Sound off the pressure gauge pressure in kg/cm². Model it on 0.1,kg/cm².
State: 9,kg/cm²
